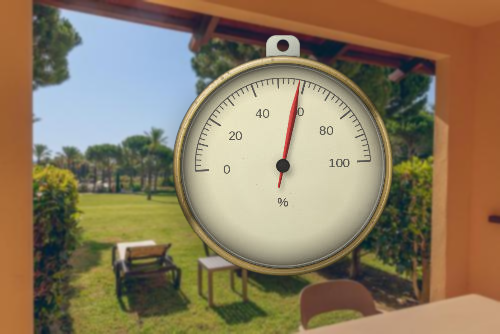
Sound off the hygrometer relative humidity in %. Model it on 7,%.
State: 58,%
